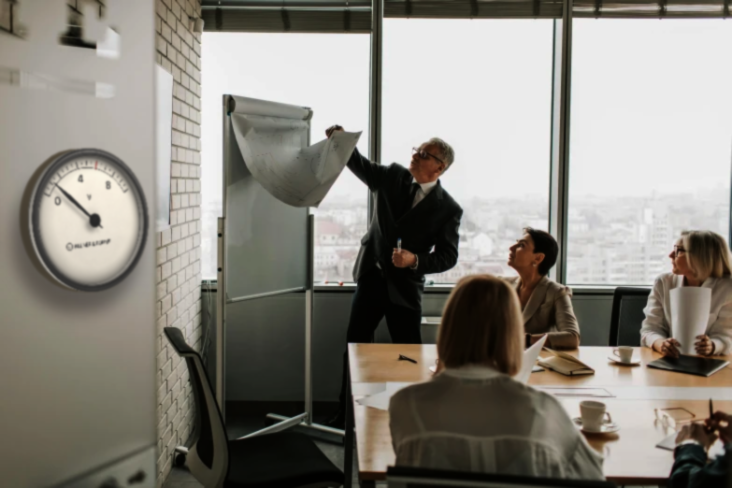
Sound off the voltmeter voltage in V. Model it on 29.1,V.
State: 1,V
